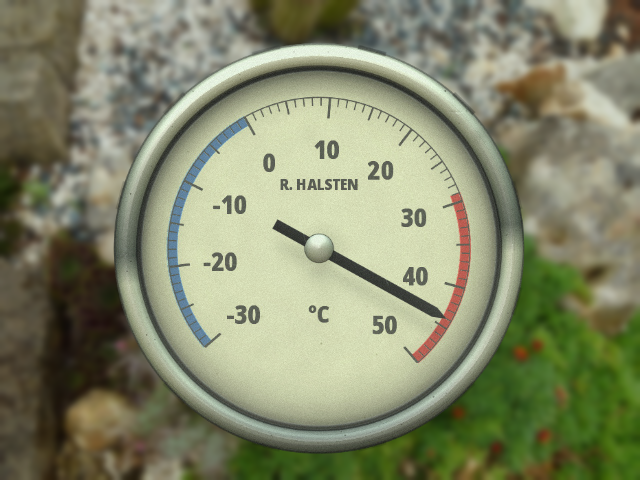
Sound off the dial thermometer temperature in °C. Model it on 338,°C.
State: 44,°C
